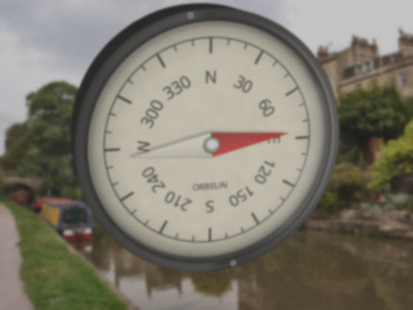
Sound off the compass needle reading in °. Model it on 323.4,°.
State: 85,°
